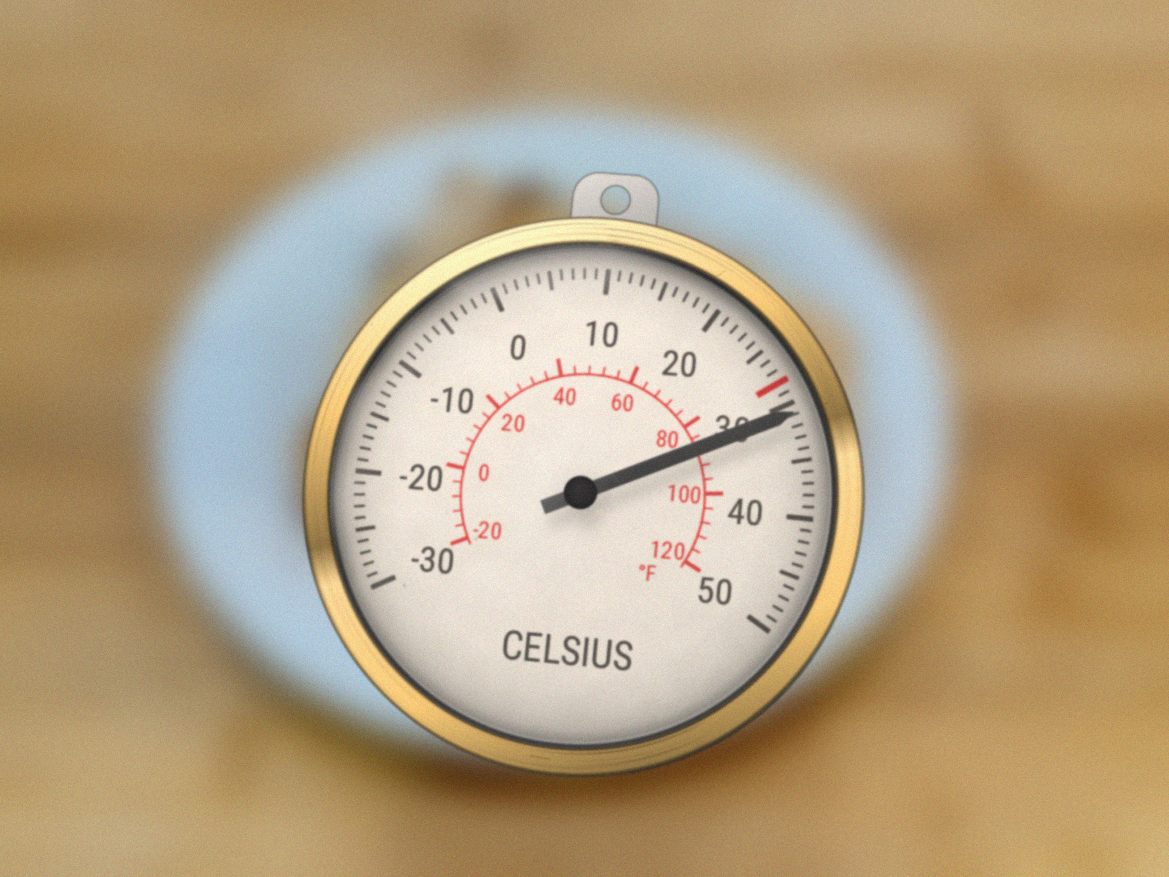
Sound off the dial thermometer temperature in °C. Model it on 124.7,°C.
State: 31,°C
